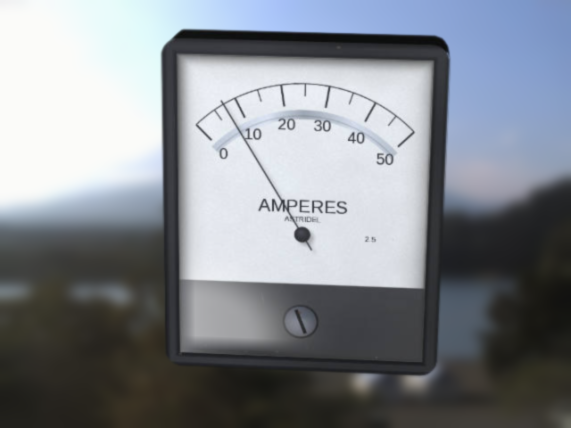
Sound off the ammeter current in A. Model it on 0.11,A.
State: 7.5,A
